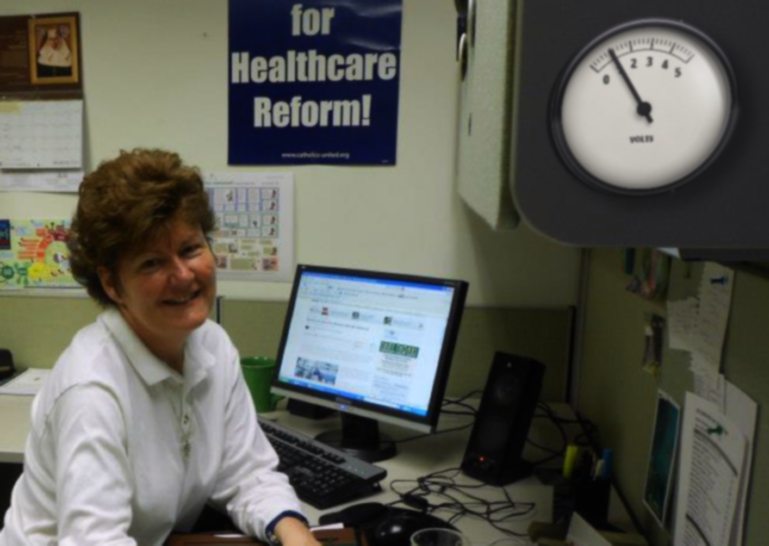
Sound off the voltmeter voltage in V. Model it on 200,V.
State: 1,V
